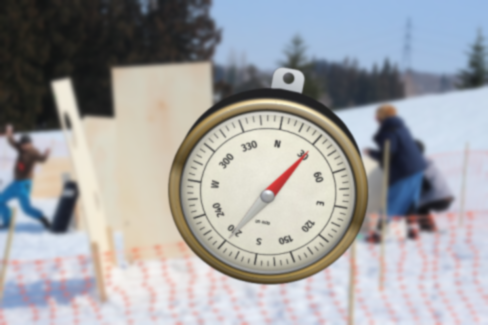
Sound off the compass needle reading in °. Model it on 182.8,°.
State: 30,°
